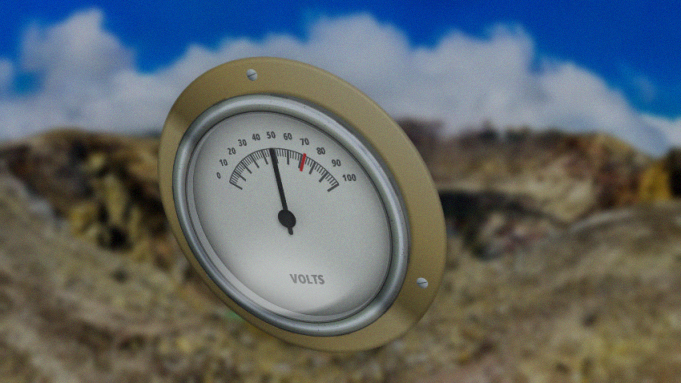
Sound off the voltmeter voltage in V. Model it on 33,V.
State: 50,V
